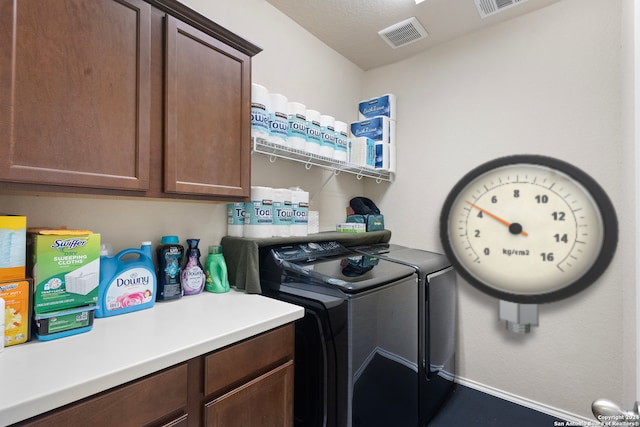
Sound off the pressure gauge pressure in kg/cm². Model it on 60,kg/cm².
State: 4.5,kg/cm²
